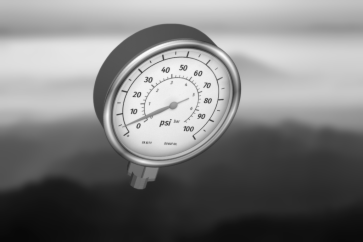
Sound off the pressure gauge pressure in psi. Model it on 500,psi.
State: 5,psi
